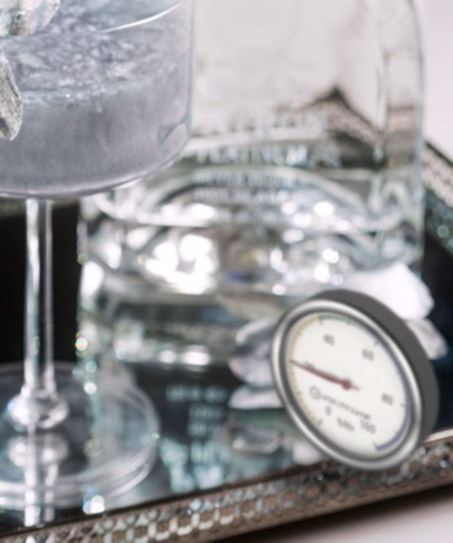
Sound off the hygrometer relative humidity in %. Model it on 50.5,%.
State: 20,%
